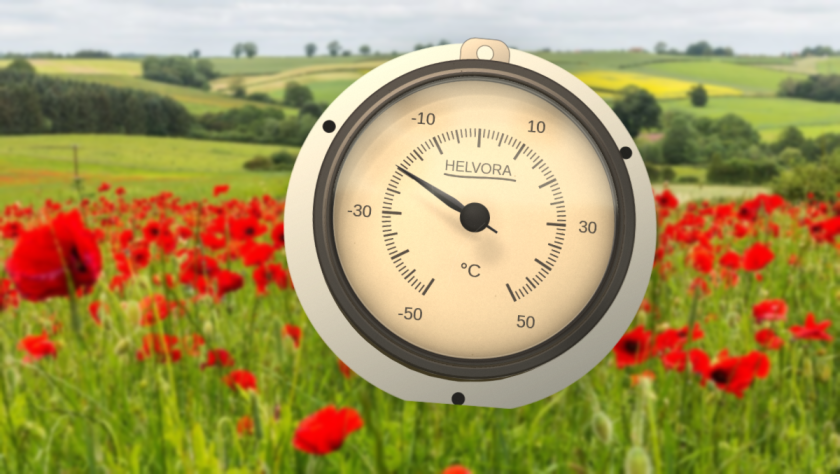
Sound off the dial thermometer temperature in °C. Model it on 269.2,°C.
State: -20,°C
